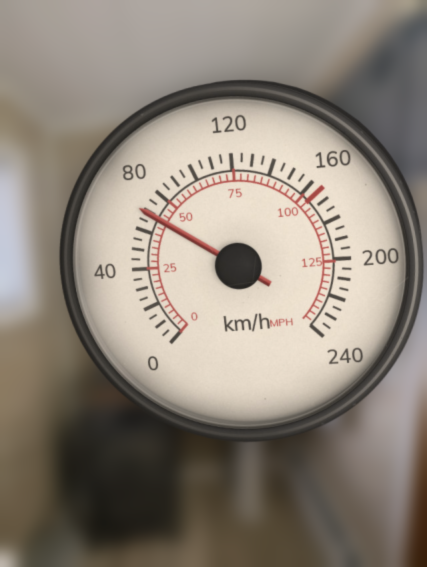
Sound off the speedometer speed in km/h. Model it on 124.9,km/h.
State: 70,km/h
